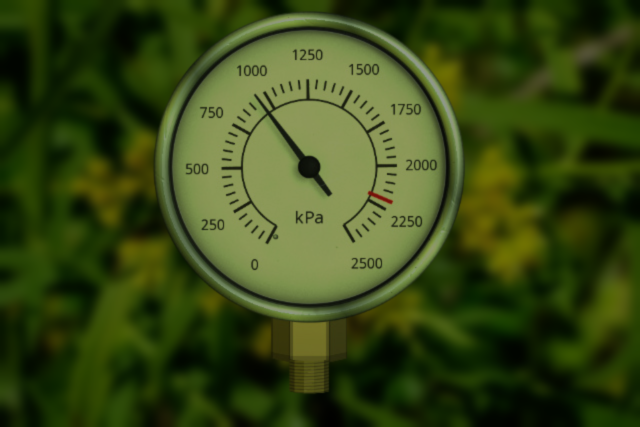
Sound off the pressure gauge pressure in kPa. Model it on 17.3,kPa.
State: 950,kPa
